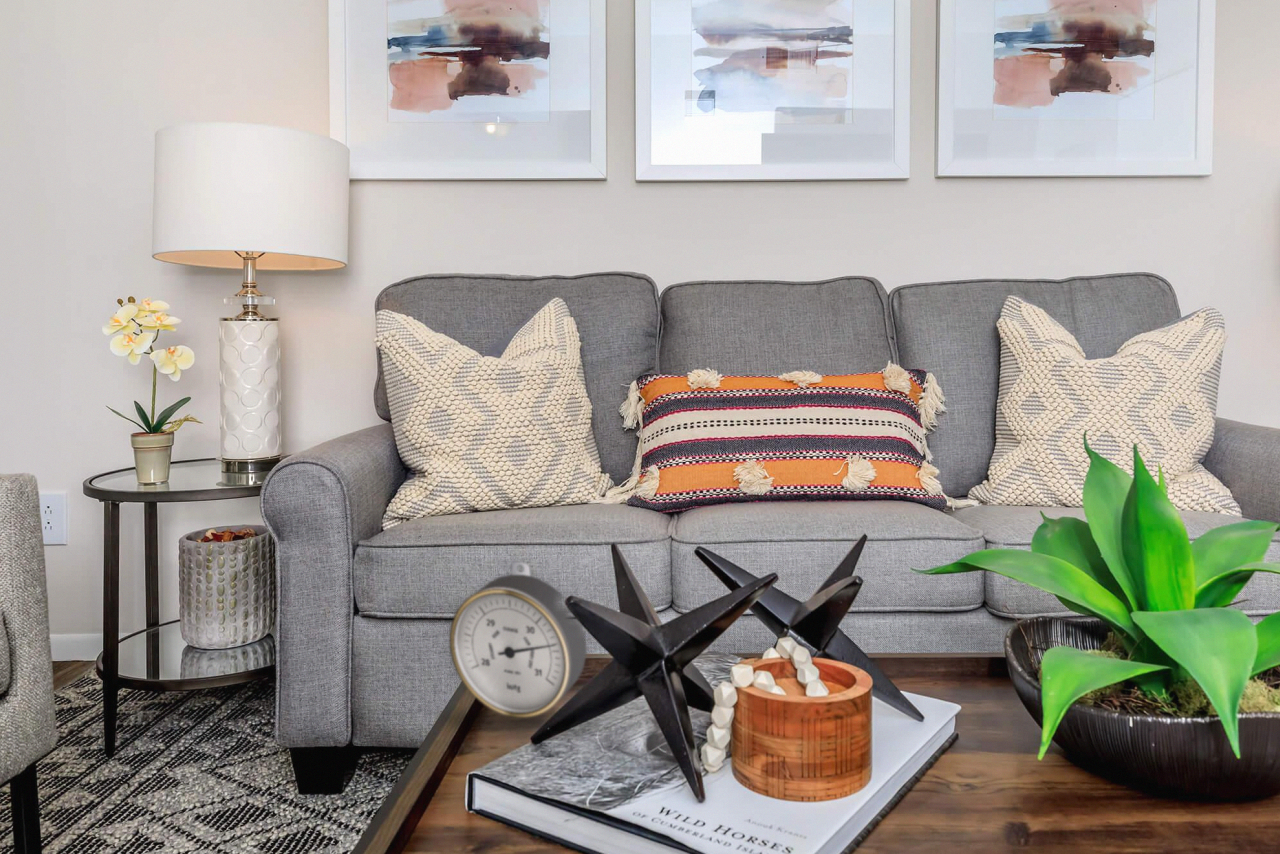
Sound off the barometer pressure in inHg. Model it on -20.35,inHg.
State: 30.4,inHg
